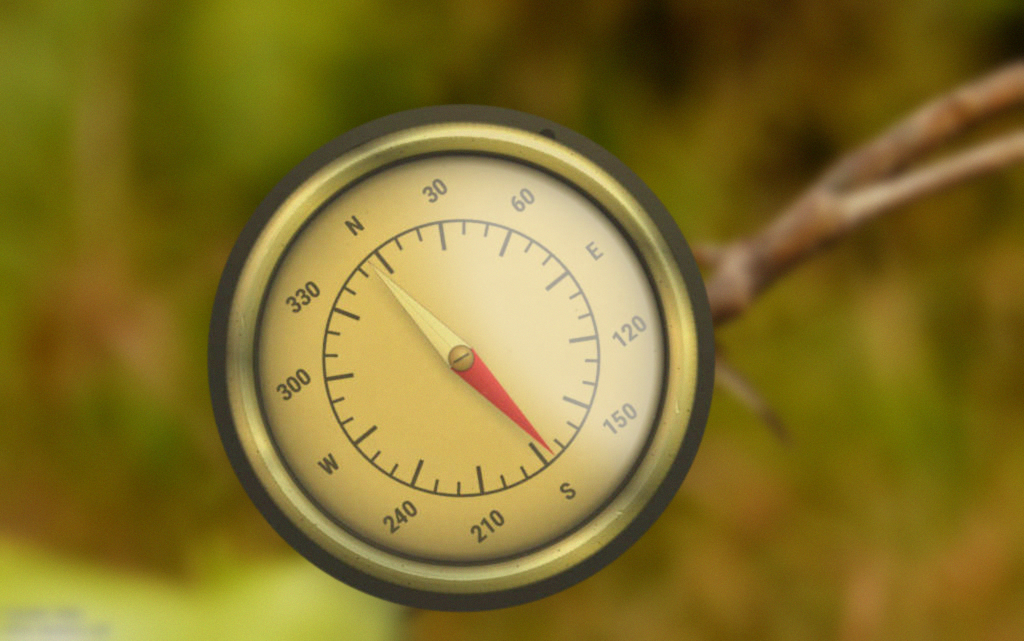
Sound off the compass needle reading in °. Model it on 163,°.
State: 175,°
